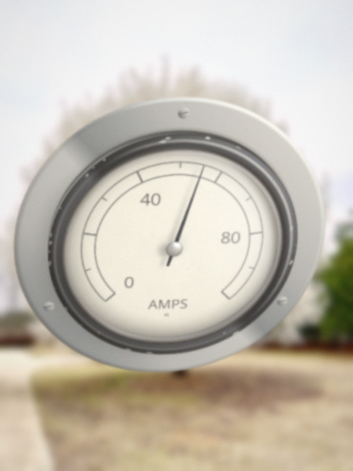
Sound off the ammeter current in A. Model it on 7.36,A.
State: 55,A
